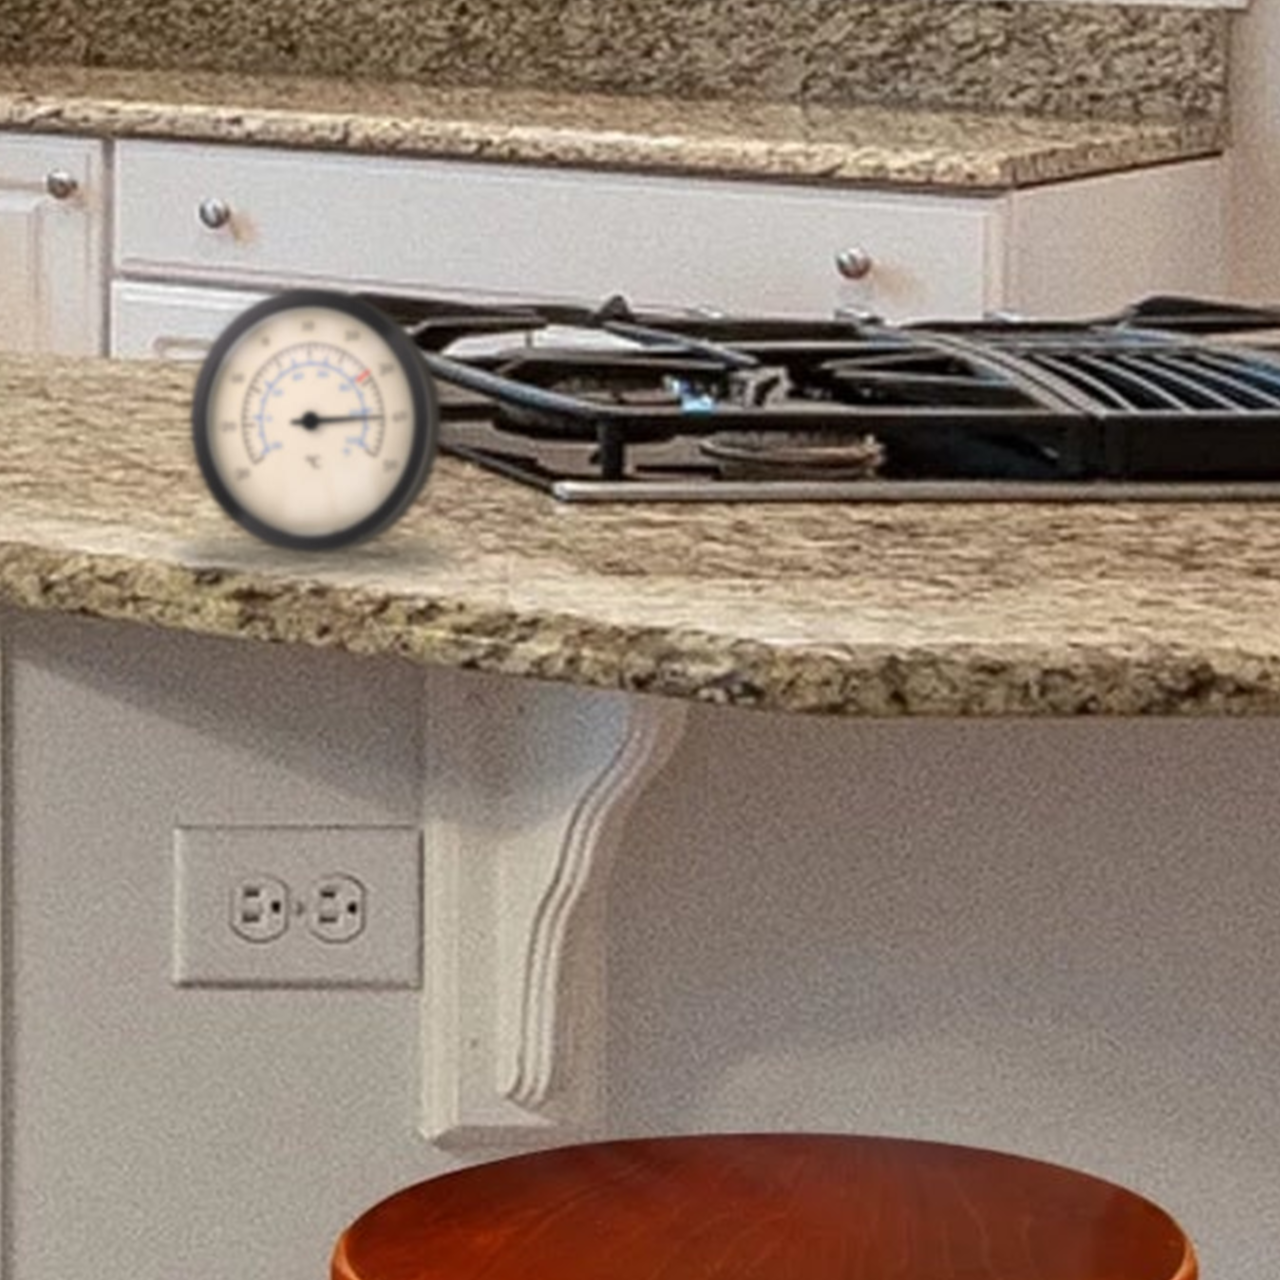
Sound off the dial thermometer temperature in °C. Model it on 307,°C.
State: 40,°C
